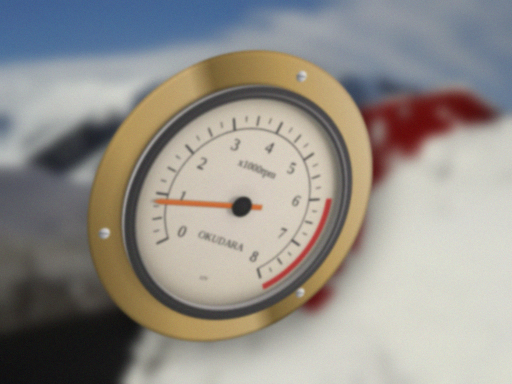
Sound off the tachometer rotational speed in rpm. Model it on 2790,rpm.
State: 875,rpm
